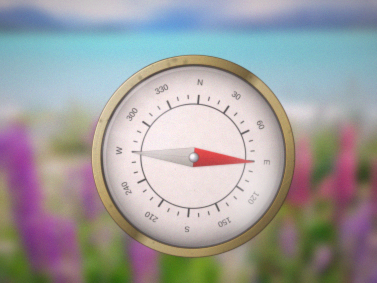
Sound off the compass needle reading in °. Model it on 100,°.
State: 90,°
